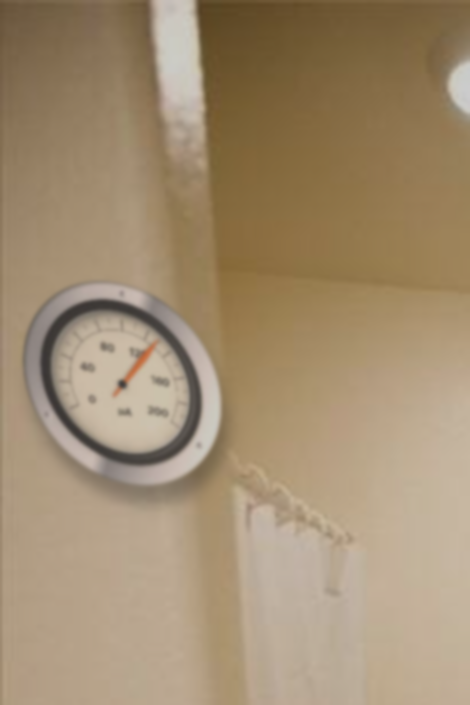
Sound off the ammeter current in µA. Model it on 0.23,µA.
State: 130,µA
